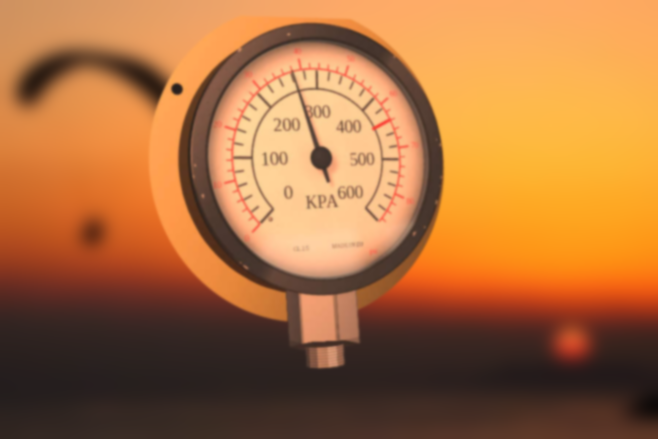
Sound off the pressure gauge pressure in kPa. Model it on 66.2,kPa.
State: 260,kPa
